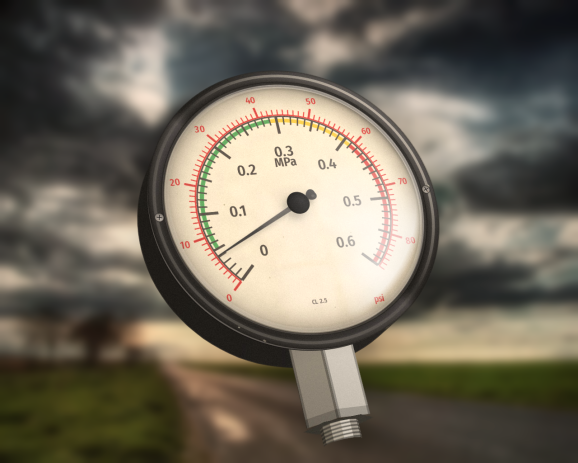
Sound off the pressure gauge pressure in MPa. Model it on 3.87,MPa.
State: 0.04,MPa
